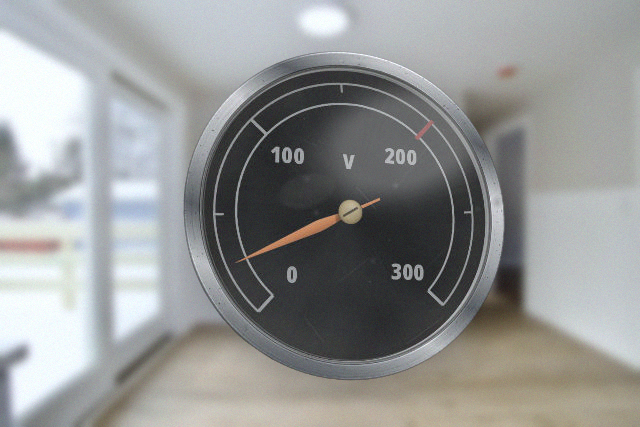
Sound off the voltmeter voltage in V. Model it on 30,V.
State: 25,V
